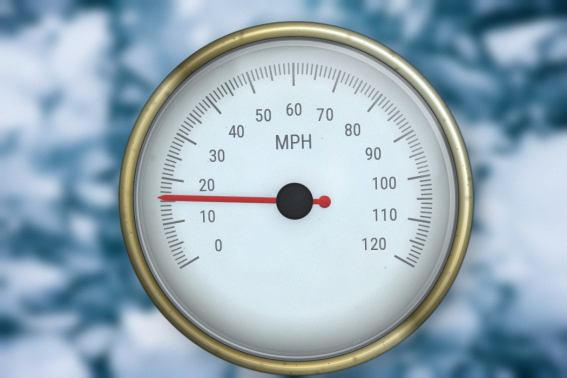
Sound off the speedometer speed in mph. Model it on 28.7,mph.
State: 16,mph
